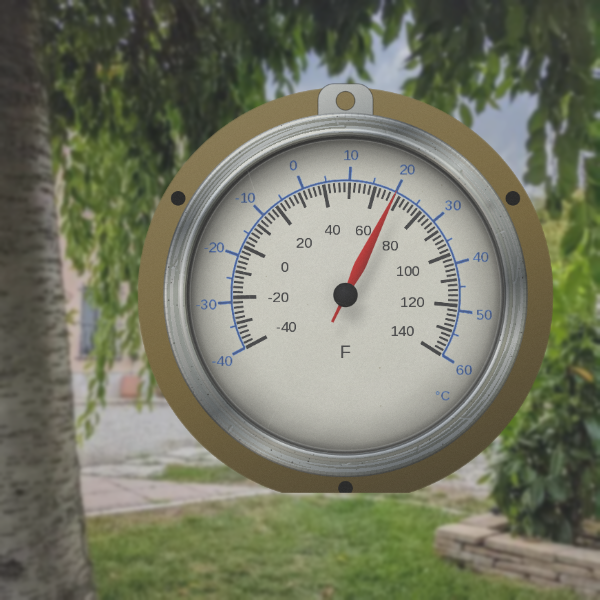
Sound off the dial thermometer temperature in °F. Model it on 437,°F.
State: 68,°F
